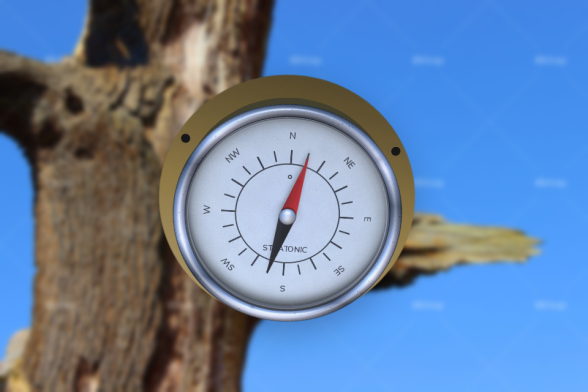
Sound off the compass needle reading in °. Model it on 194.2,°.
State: 15,°
